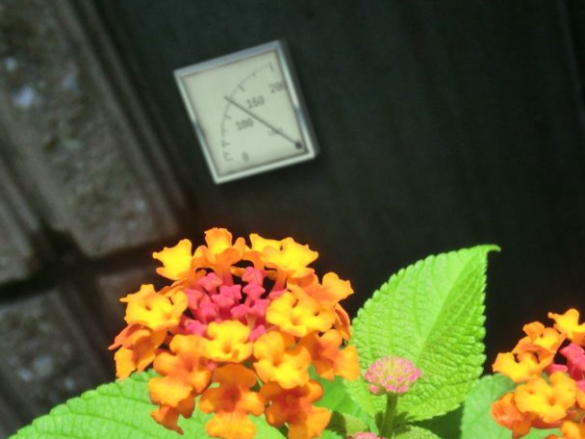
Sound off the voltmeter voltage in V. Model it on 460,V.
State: 125,V
